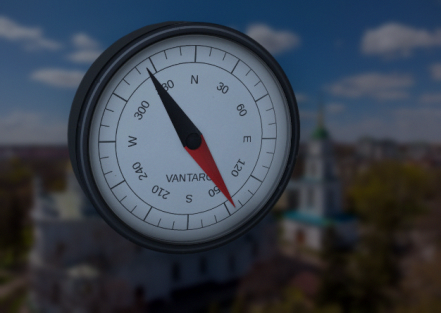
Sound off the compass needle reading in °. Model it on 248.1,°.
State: 145,°
